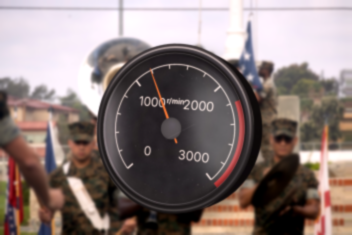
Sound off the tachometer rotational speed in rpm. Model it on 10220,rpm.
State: 1200,rpm
